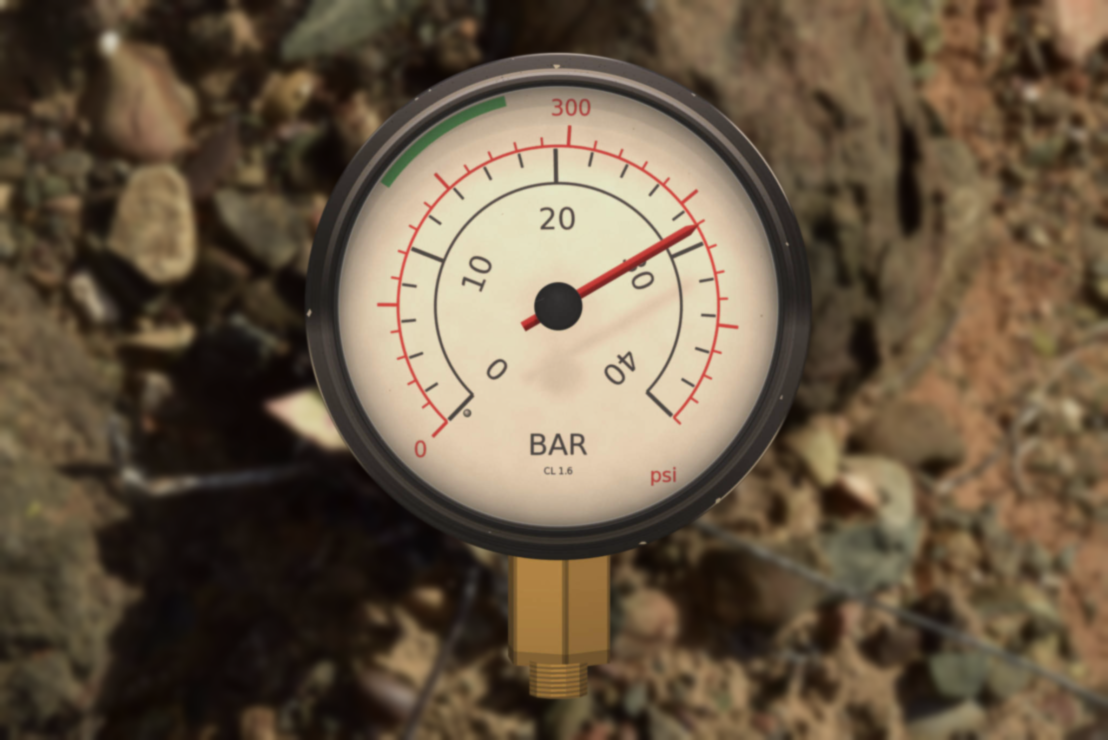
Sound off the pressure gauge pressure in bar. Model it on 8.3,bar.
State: 29,bar
